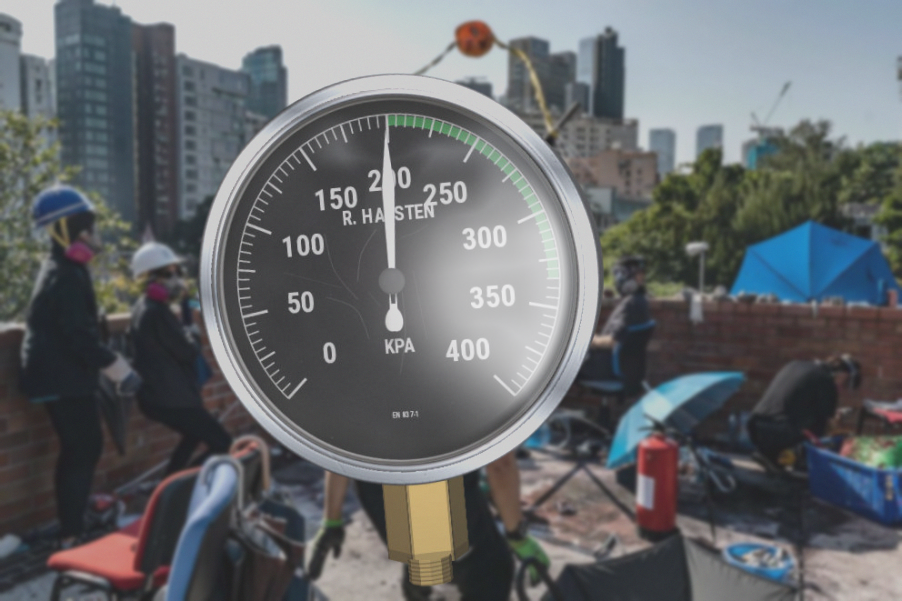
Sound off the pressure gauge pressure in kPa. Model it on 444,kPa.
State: 200,kPa
